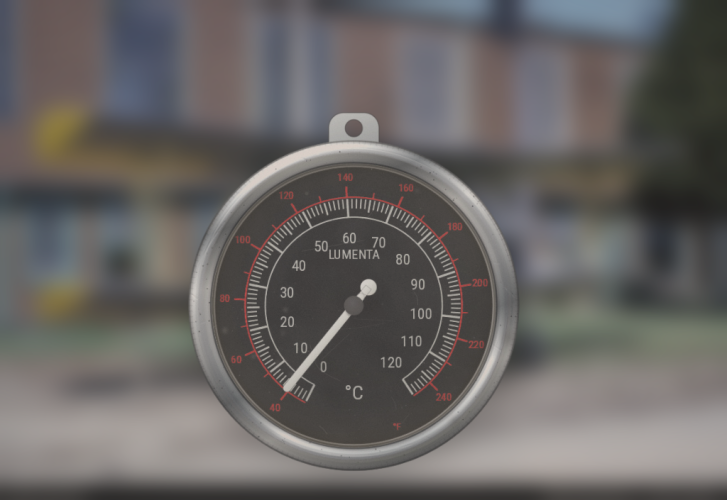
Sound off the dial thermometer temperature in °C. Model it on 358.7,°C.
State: 5,°C
